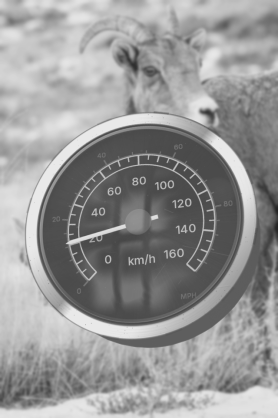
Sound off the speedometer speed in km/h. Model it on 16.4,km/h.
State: 20,km/h
